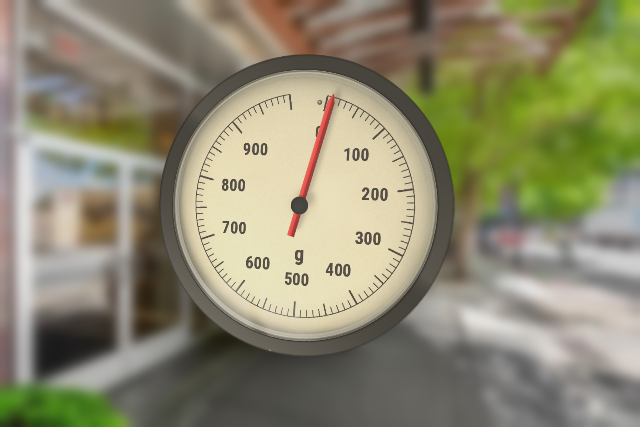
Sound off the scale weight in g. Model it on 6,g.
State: 10,g
